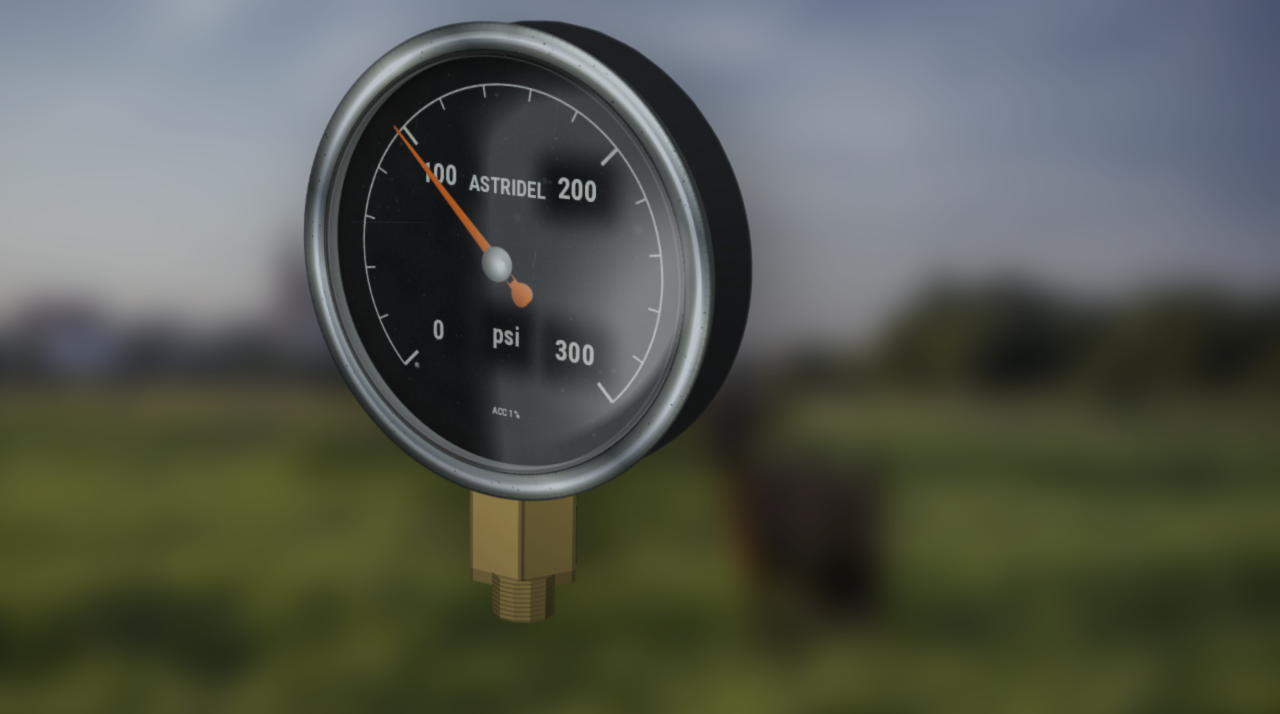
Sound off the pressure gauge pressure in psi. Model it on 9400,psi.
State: 100,psi
